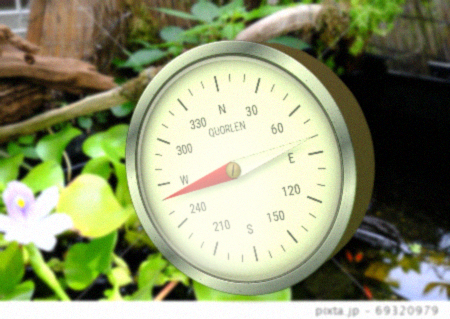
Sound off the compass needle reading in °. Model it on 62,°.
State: 260,°
